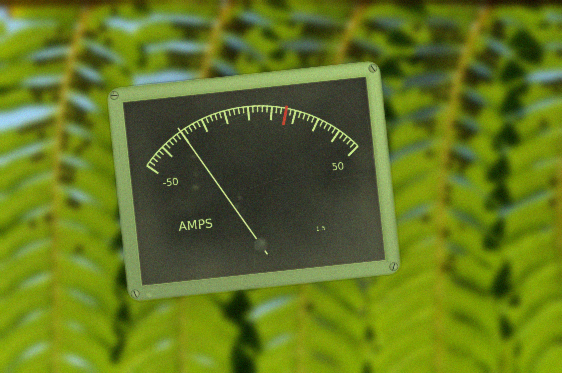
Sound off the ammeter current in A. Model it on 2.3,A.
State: -30,A
